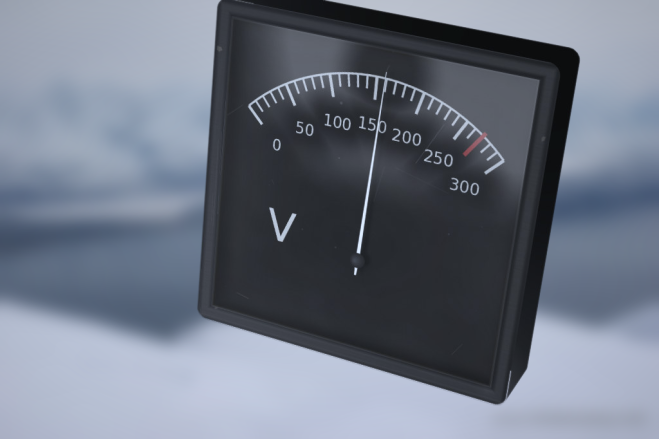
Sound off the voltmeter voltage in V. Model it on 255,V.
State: 160,V
